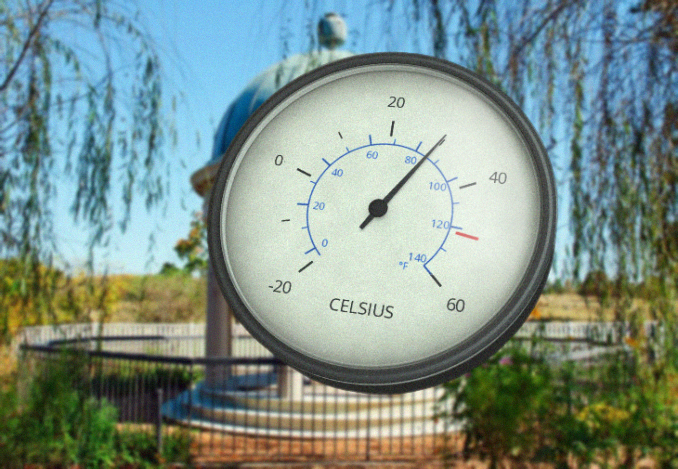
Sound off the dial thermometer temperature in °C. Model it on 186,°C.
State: 30,°C
